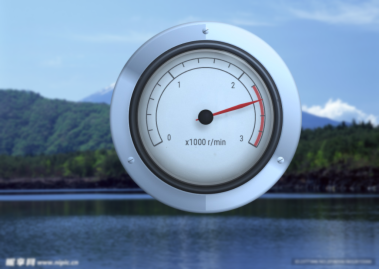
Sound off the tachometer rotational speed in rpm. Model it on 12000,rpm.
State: 2400,rpm
